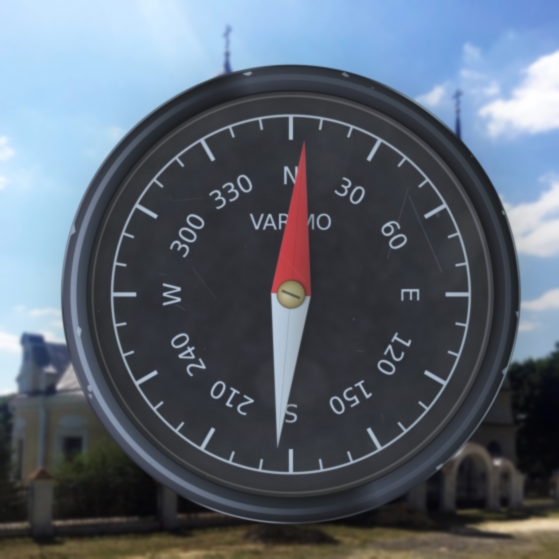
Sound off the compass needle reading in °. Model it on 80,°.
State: 5,°
